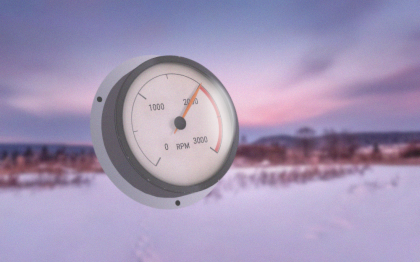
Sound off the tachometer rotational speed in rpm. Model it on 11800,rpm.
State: 2000,rpm
